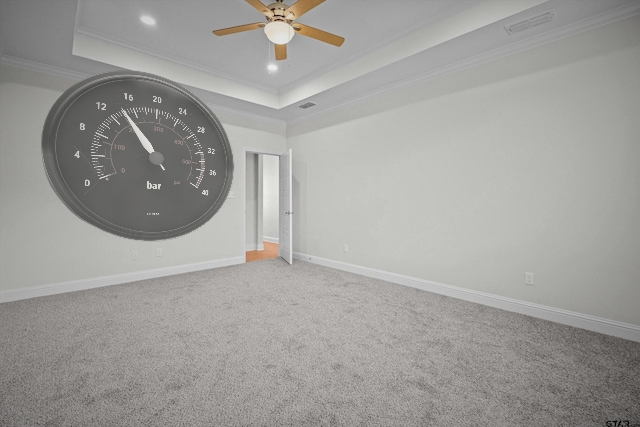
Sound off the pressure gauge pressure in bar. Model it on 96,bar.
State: 14,bar
